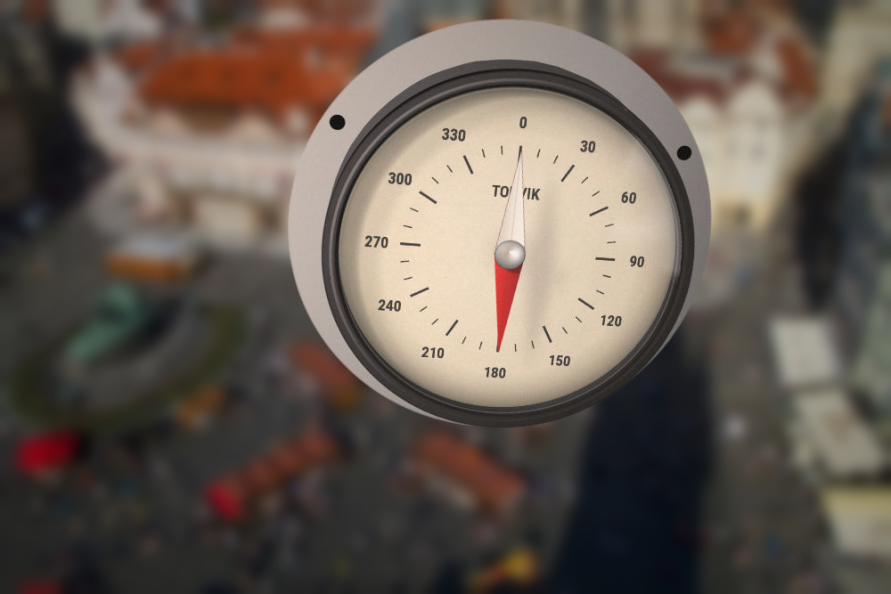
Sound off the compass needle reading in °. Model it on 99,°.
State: 180,°
